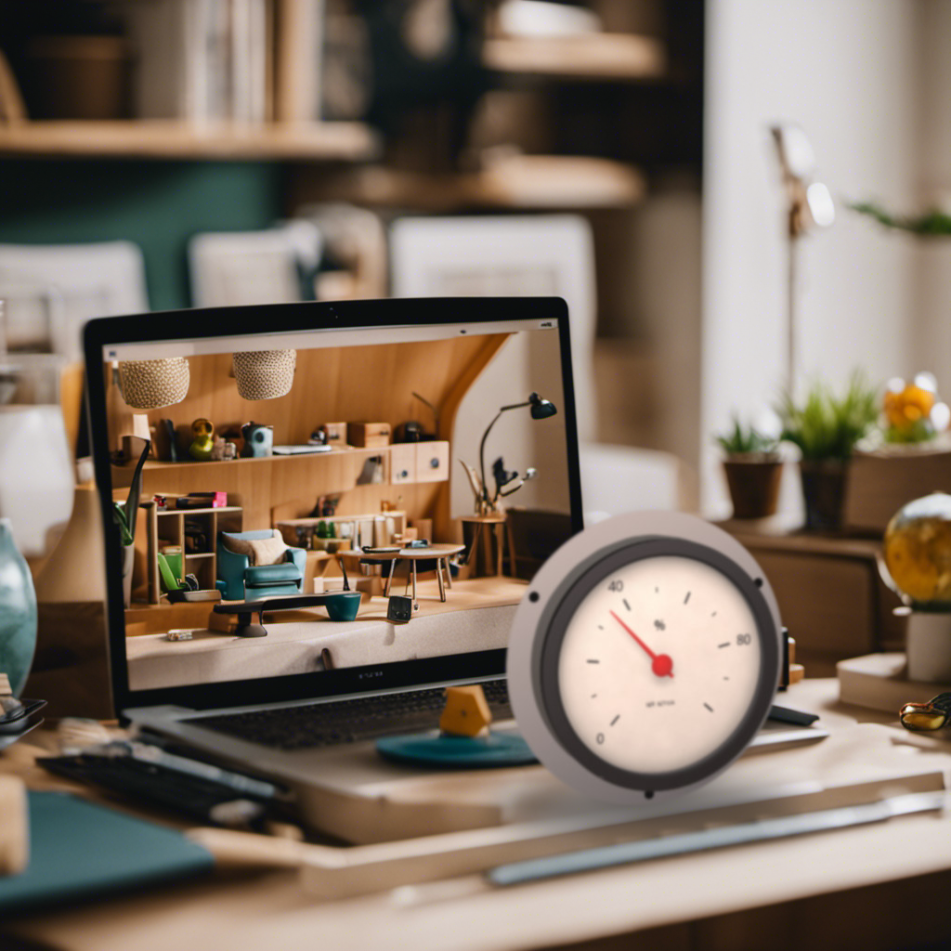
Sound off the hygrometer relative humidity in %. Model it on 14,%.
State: 35,%
